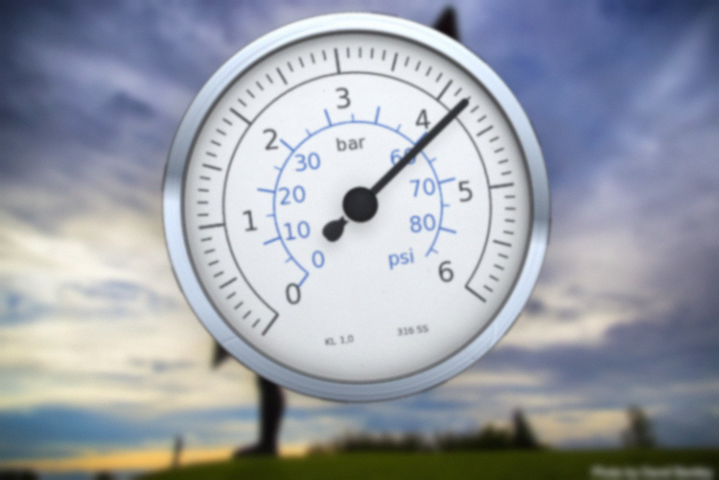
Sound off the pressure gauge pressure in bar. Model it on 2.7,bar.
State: 4.2,bar
